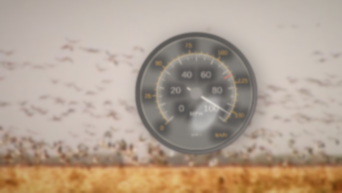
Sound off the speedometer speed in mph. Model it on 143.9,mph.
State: 95,mph
